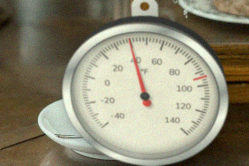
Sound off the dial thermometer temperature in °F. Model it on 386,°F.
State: 40,°F
